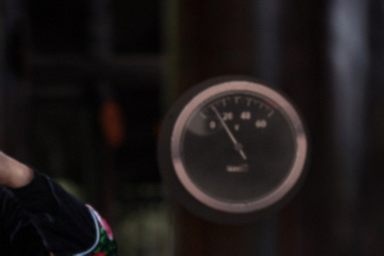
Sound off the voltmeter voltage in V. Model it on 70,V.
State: 10,V
